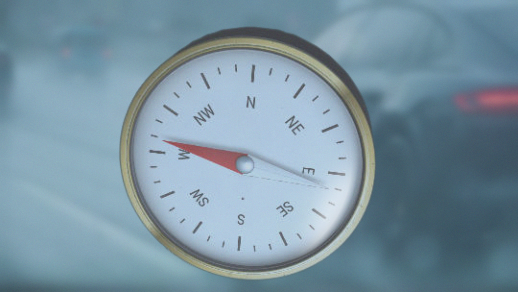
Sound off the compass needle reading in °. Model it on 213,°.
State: 280,°
